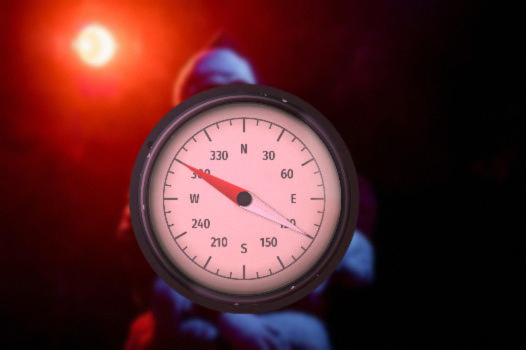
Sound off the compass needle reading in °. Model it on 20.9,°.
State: 300,°
